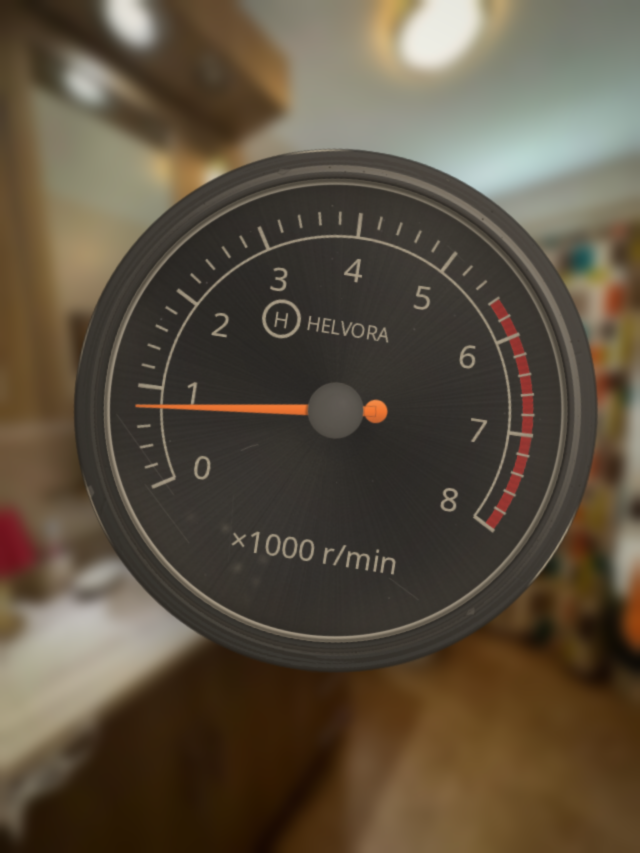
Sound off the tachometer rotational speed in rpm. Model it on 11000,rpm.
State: 800,rpm
